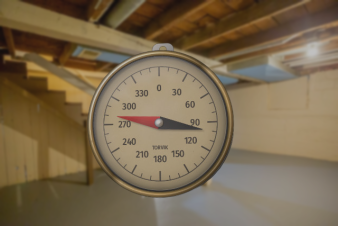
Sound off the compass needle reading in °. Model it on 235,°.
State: 280,°
